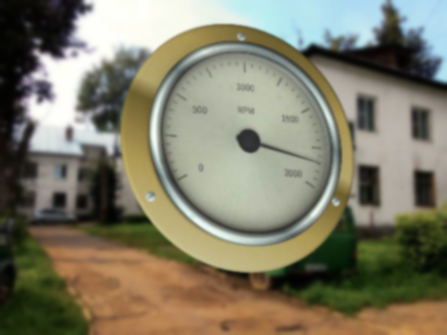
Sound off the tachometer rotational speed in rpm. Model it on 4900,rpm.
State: 1850,rpm
